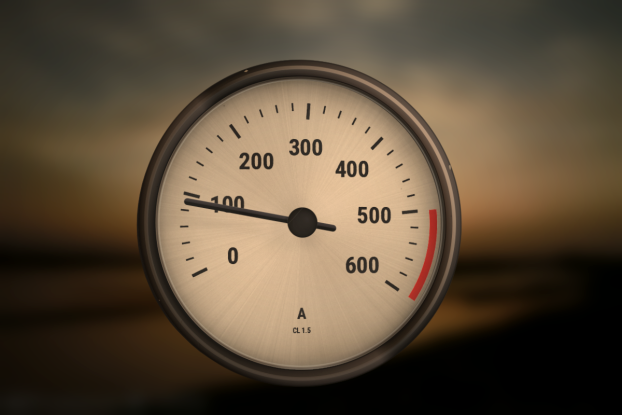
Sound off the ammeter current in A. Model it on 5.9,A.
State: 90,A
